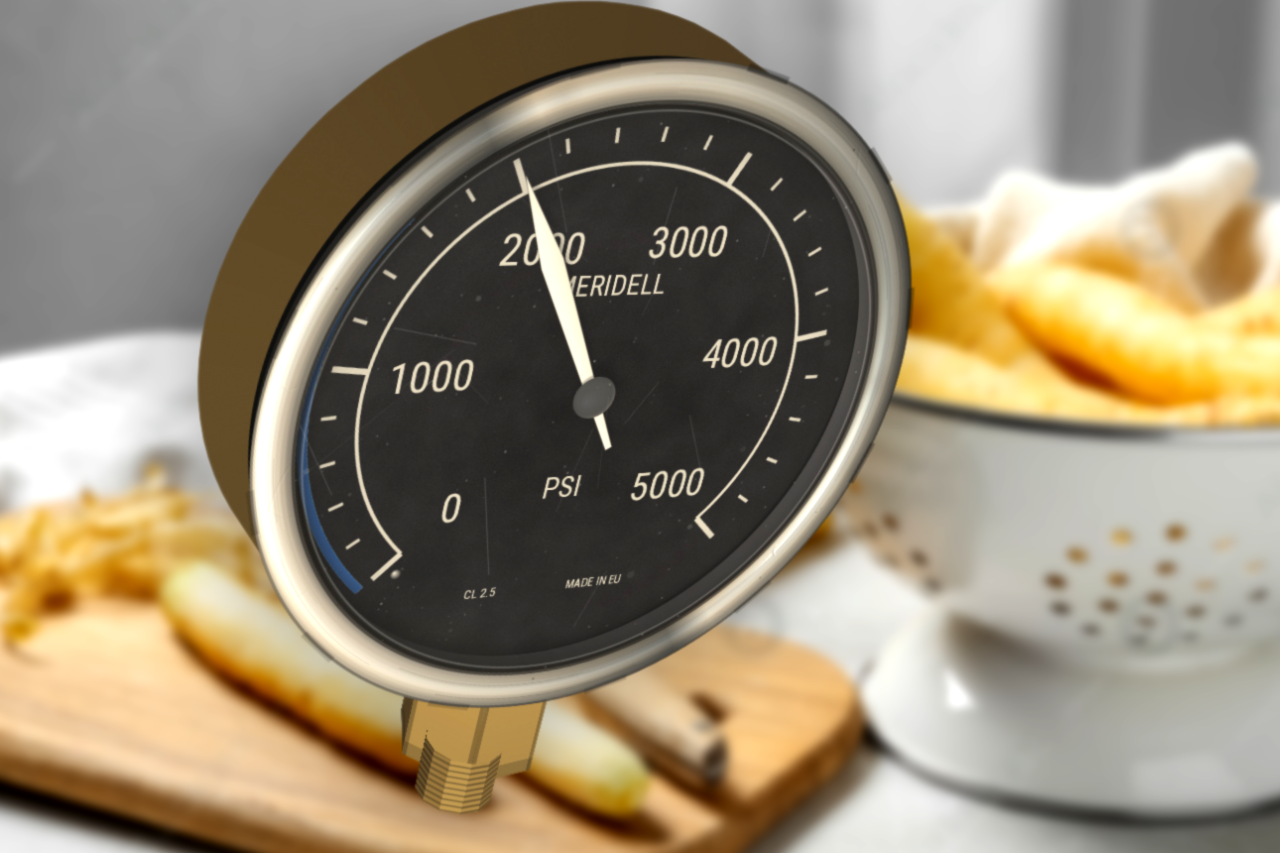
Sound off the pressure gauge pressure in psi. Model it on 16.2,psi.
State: 2000,psi
